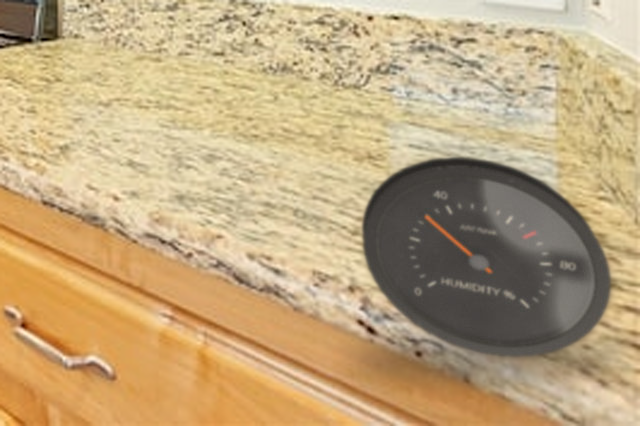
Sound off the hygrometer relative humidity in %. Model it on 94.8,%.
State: 32,%
